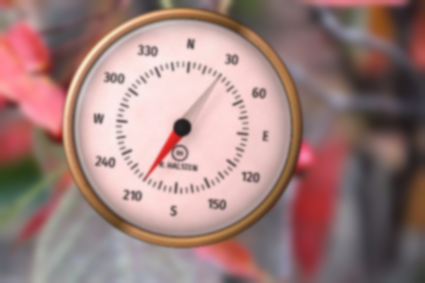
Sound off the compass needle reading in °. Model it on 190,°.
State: 210,°
